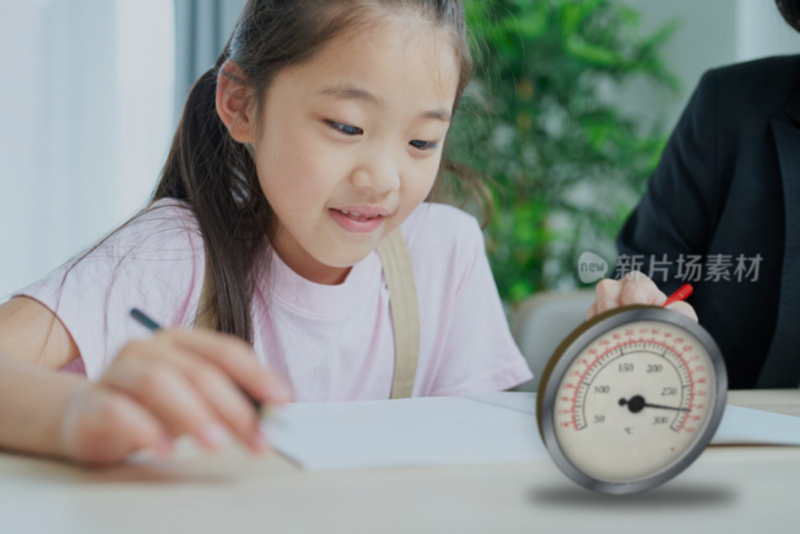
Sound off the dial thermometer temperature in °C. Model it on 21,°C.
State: 275,°C
